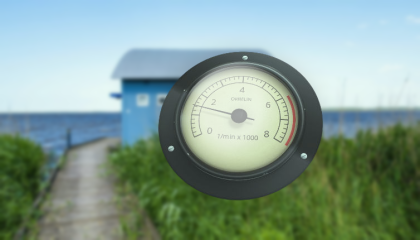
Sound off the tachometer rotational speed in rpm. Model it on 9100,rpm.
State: 1400,rpm
